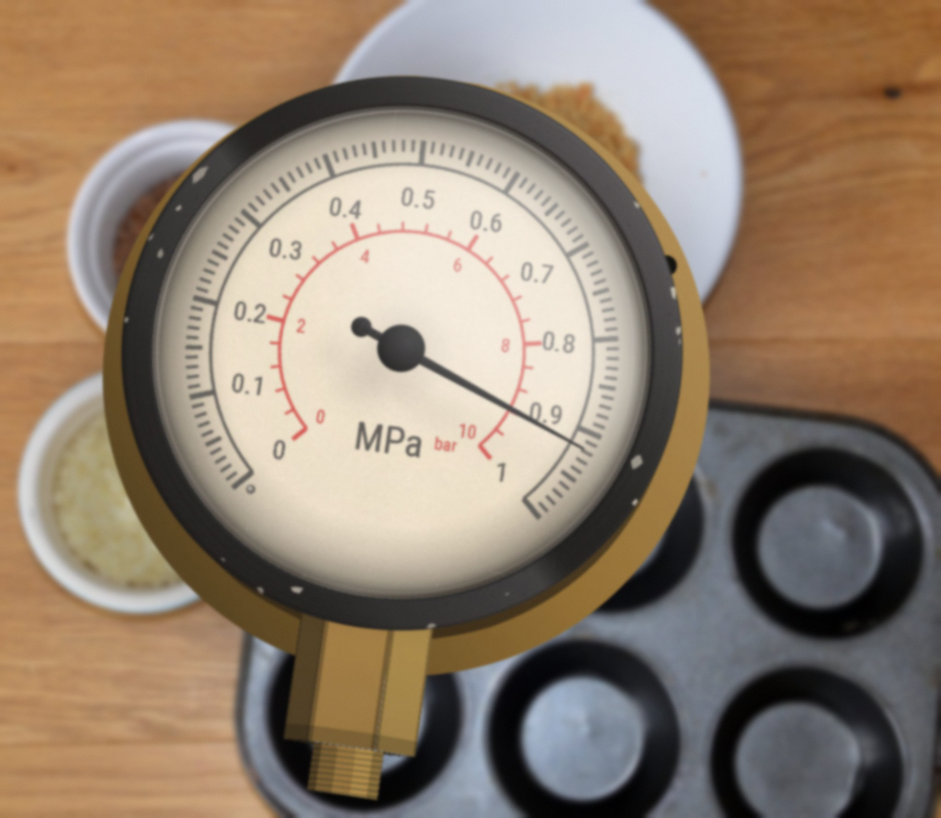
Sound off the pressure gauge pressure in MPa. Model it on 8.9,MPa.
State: 0.92,MPa
